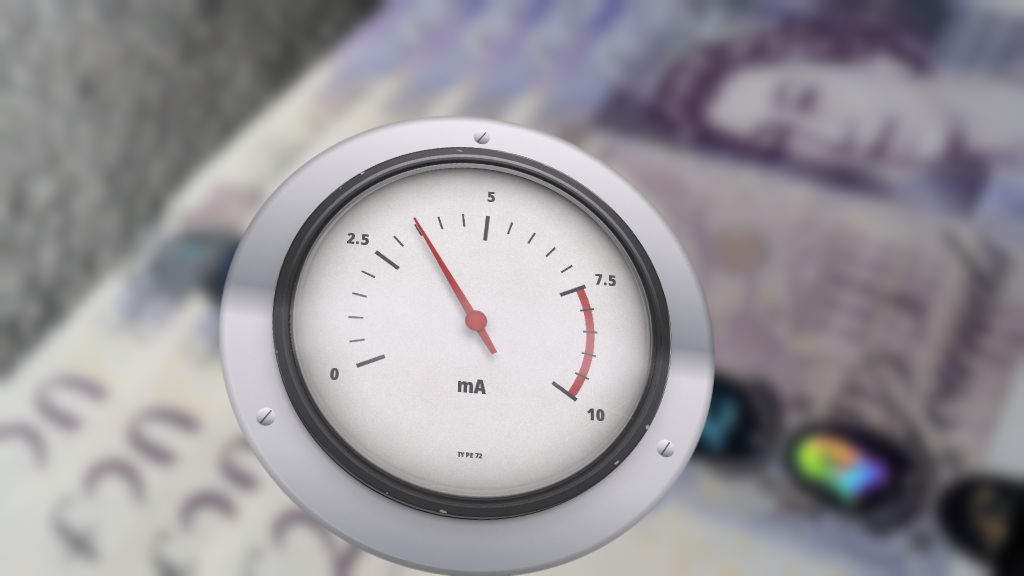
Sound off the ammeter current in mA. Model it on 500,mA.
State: 3.5,mA
